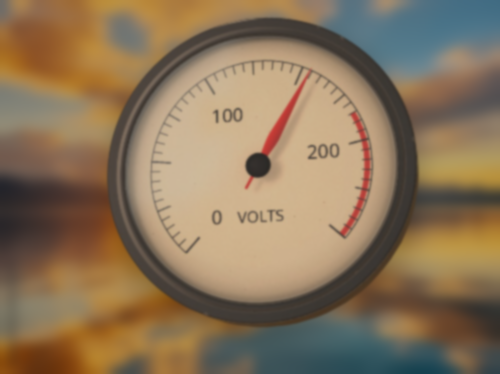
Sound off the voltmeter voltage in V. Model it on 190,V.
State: 155,V
